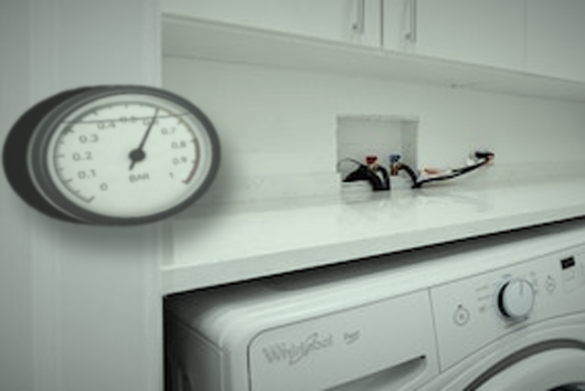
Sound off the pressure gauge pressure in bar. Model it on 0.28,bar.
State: 0.6,bar
